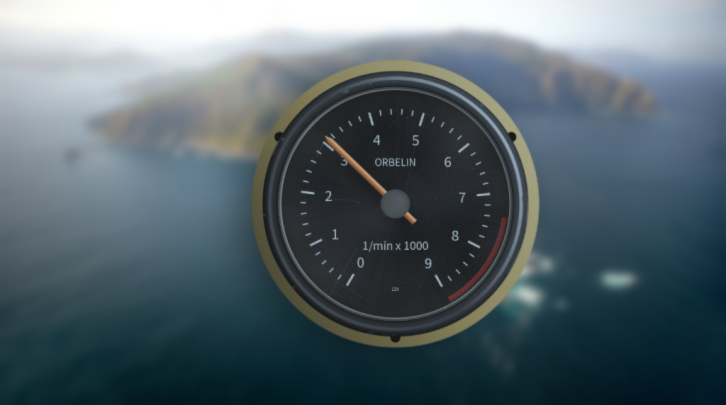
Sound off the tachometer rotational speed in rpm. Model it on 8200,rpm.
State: 3100,rpm
